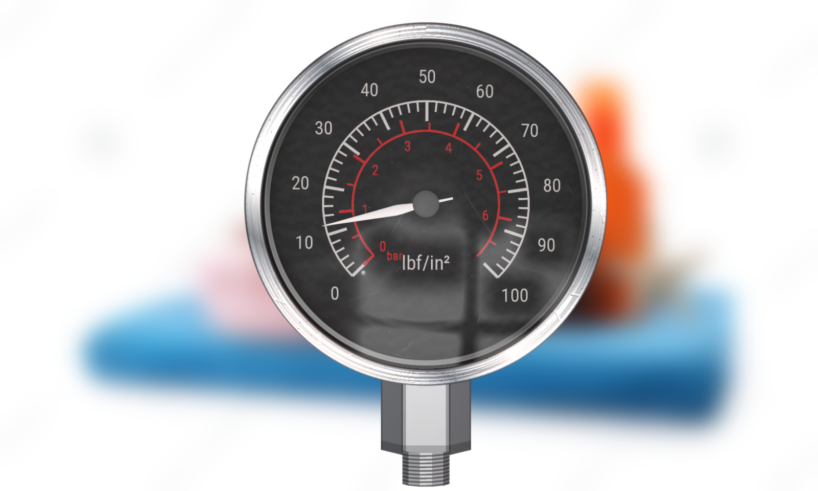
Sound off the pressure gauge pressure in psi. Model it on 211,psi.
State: 12,psi
